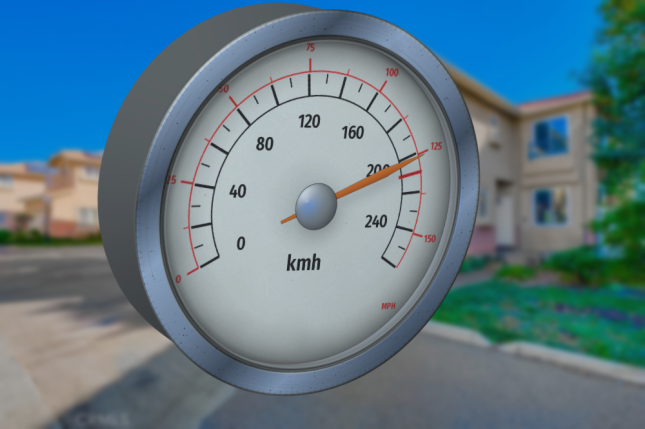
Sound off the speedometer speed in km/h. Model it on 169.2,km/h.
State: 200,km/h
